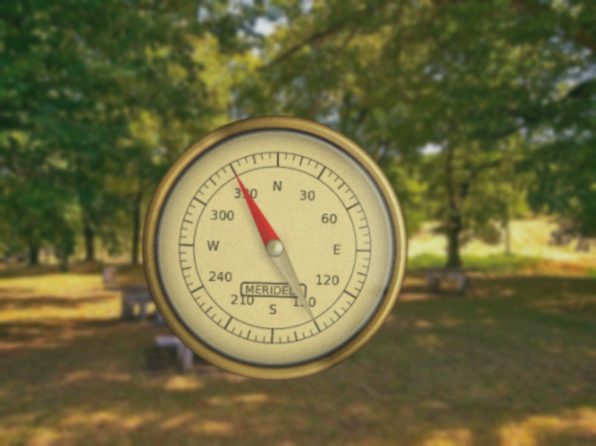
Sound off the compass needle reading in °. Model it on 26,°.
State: 330,°
